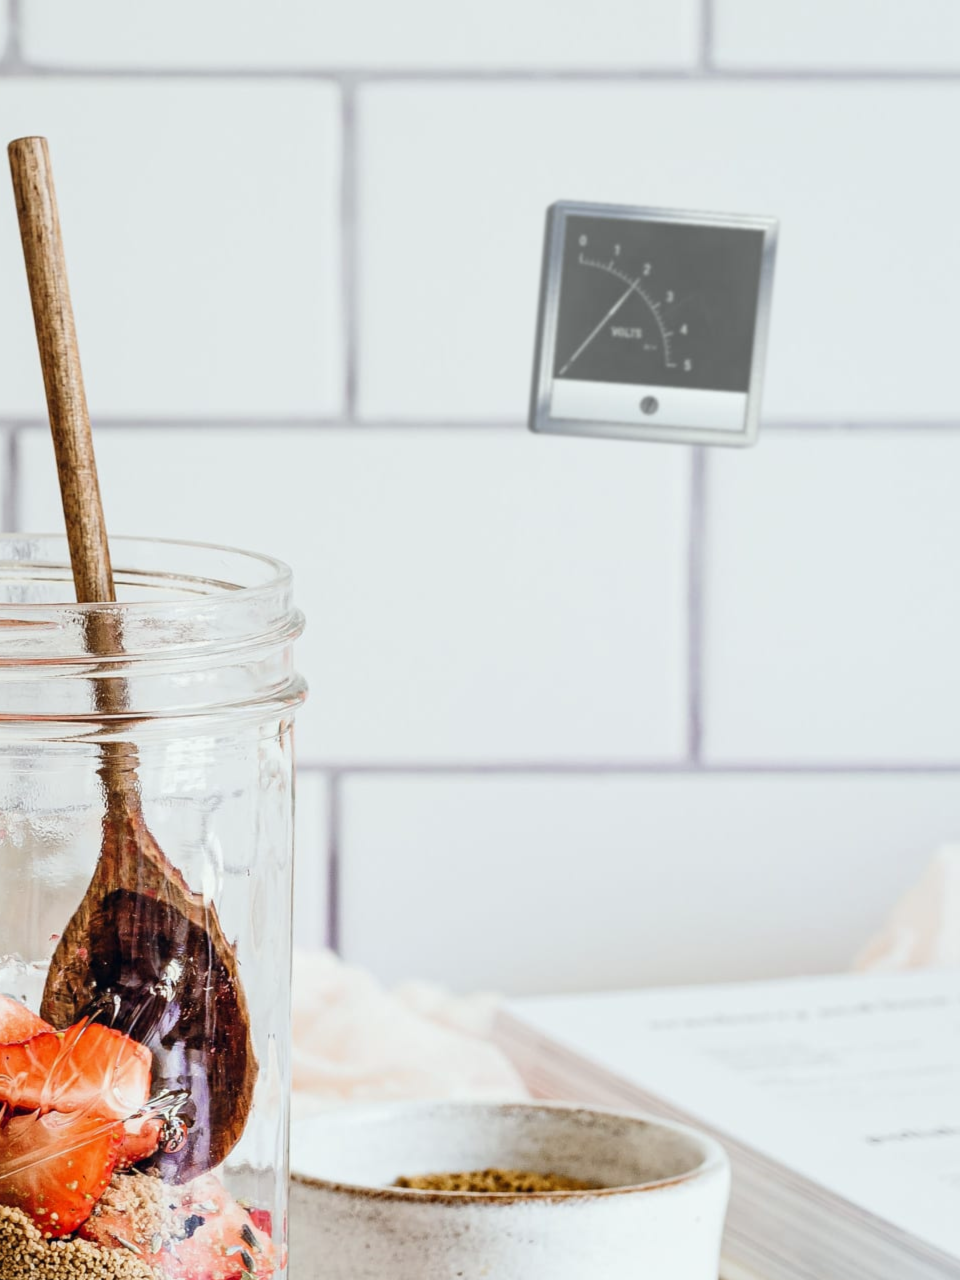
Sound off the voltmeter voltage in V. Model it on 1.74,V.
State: 2,V
